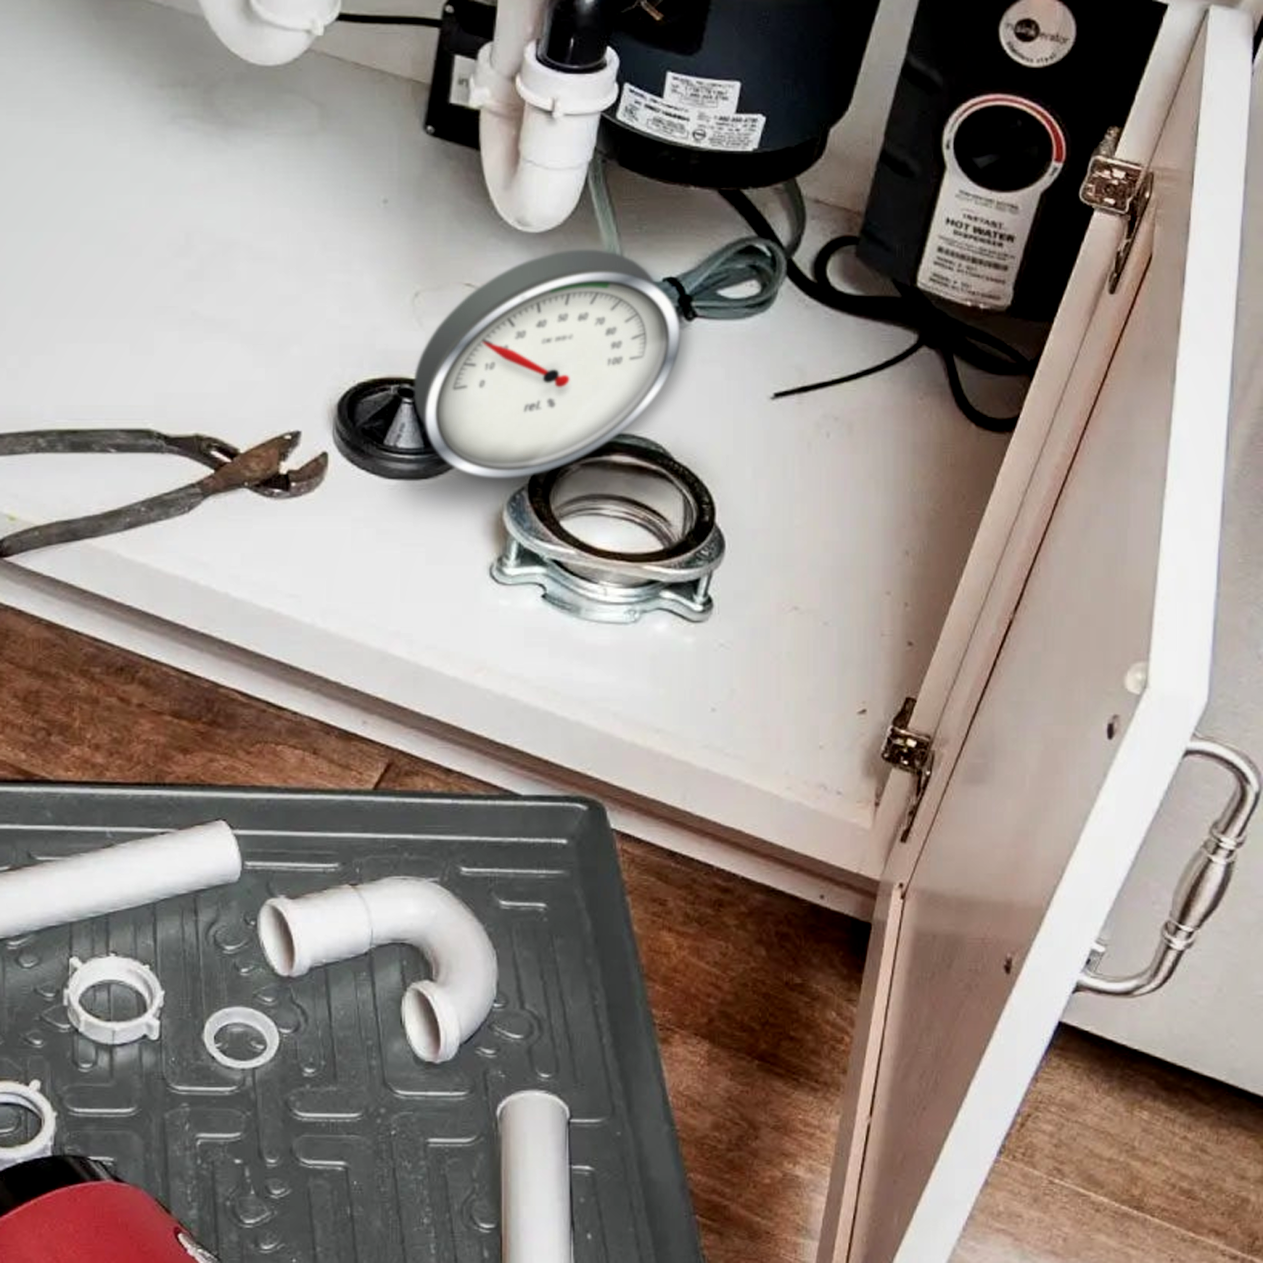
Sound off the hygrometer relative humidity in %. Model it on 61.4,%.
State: 20,%
